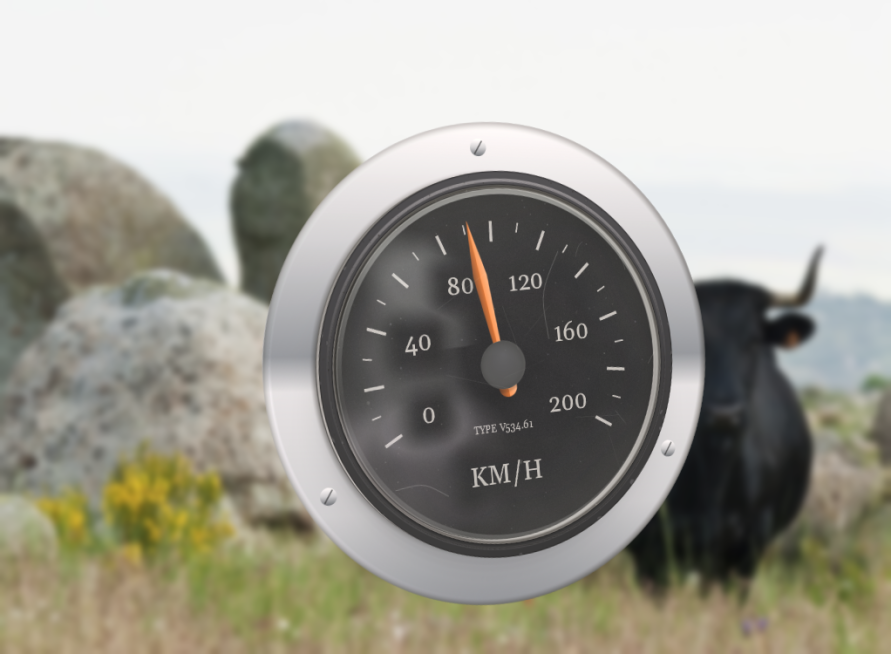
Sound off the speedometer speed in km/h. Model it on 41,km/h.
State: 90,km/h
